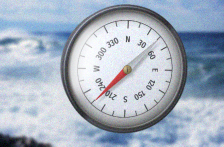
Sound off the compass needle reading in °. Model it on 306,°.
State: 225,°
